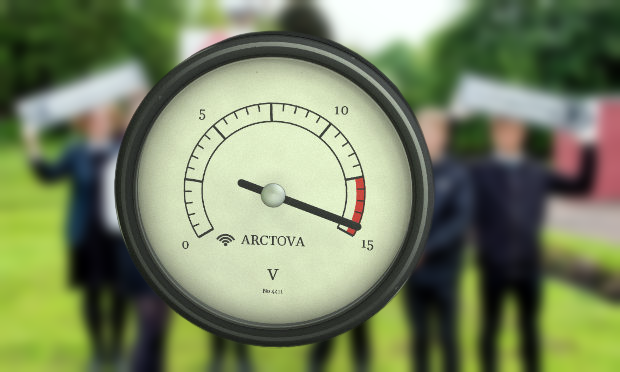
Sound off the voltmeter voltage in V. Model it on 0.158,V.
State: 14.5,V
